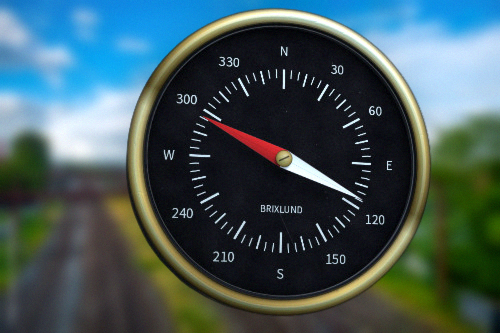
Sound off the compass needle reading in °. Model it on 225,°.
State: 295,°
